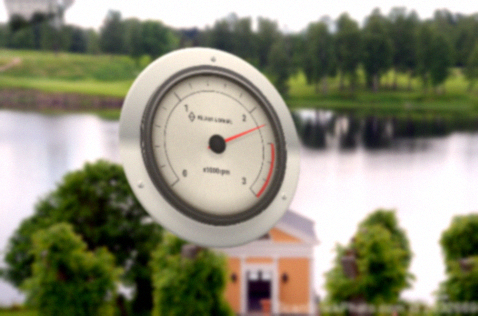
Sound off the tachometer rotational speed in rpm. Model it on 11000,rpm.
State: 2200,rpm
